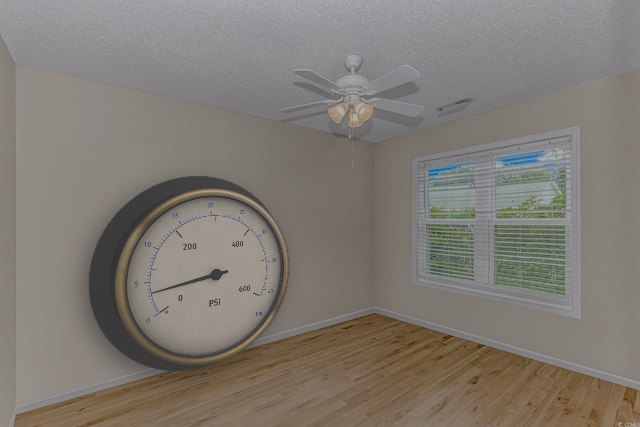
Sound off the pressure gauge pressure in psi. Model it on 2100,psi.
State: 50,psi
